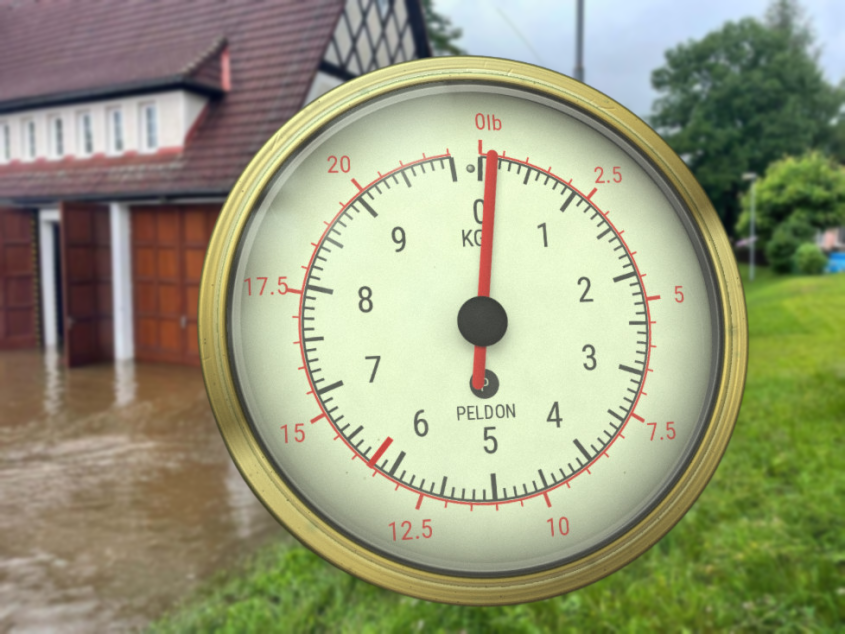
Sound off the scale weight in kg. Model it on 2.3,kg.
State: 0.1,kg
